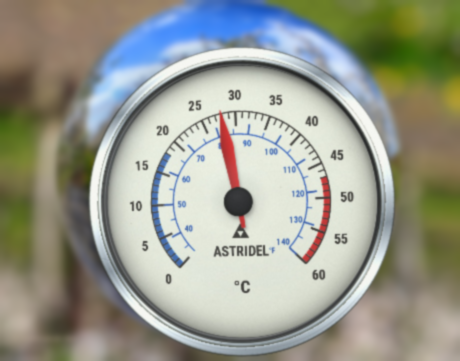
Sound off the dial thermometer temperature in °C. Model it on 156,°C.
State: 28,°C
